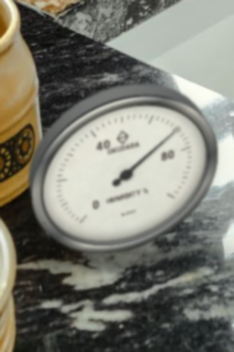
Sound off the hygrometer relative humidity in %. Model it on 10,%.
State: 70,%
